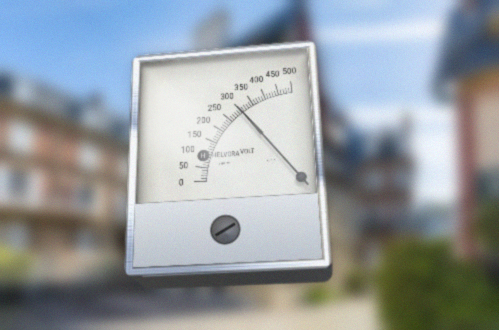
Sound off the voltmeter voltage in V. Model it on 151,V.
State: 300,V
